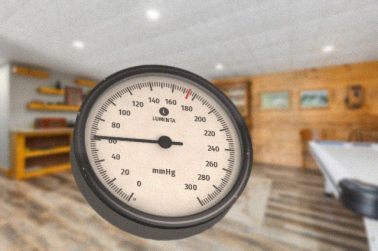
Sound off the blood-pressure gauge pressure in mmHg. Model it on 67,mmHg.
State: 60,mmHg
